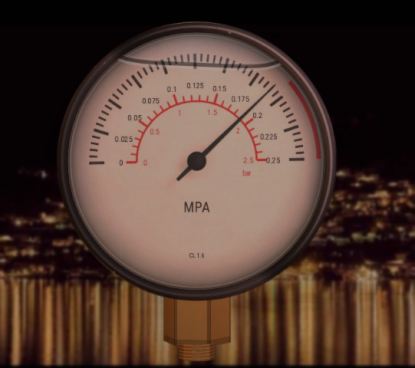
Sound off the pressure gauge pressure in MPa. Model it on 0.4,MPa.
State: 0.19,MPa
